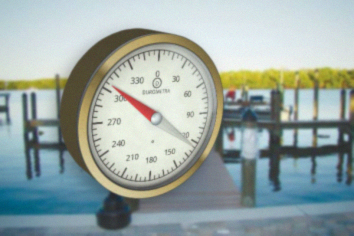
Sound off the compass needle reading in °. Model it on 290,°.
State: 305,°
